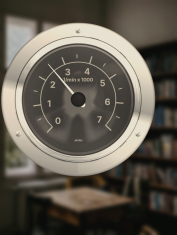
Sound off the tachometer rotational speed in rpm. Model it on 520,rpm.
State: 2500,rpm
